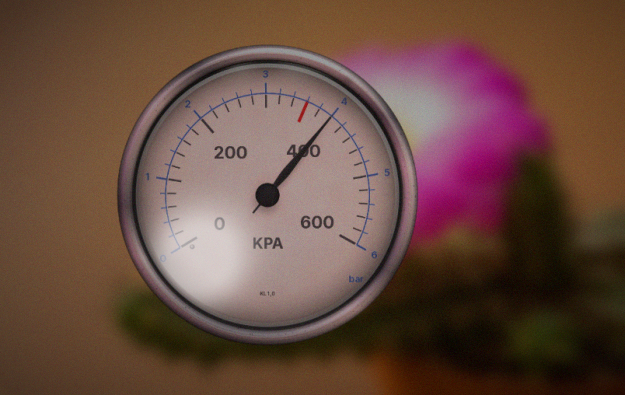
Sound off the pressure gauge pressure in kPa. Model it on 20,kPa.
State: 400,kPa
